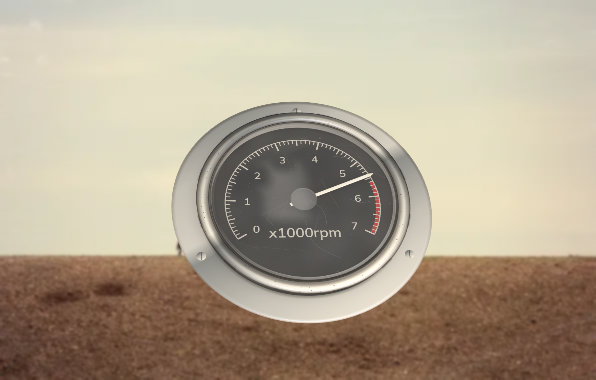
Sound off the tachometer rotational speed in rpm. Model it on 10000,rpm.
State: 5500,rpm
